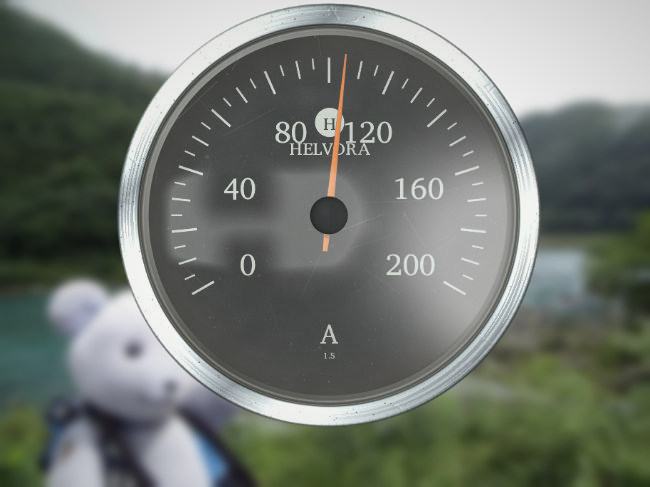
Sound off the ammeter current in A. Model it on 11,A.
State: 105,A
